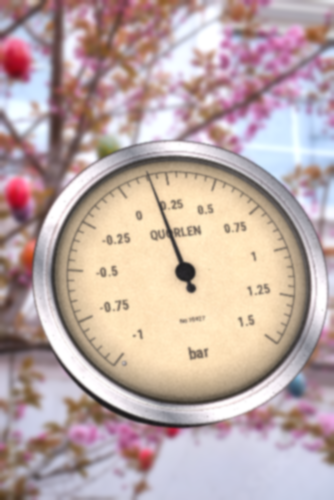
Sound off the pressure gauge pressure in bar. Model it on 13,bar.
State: 0.15,bar
